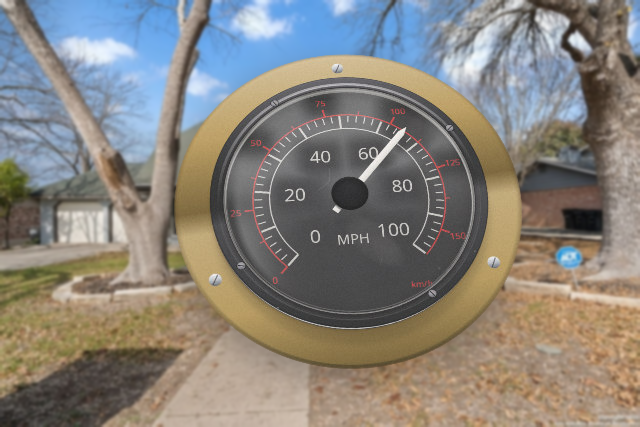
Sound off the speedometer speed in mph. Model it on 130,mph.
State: 66,mph
